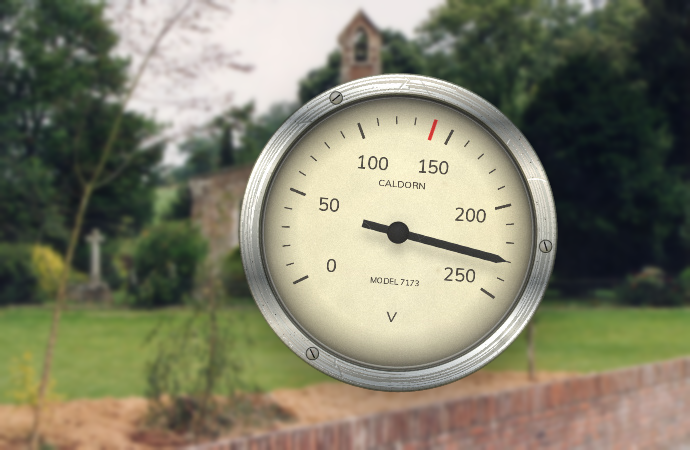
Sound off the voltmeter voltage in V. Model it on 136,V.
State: 230,V
